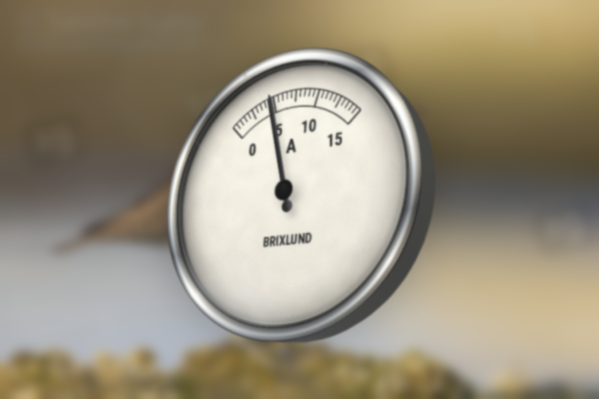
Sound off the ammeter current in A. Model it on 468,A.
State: 5,A
